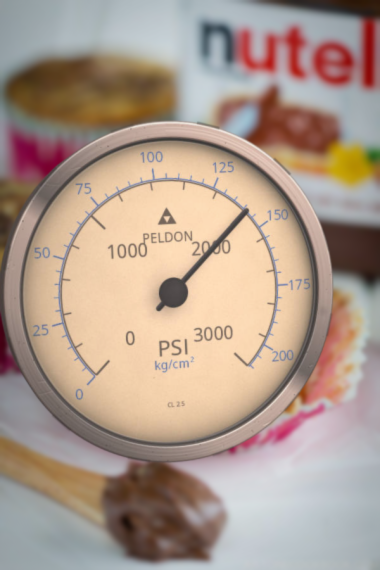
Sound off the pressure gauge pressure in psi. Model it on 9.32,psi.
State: 2000,psi
